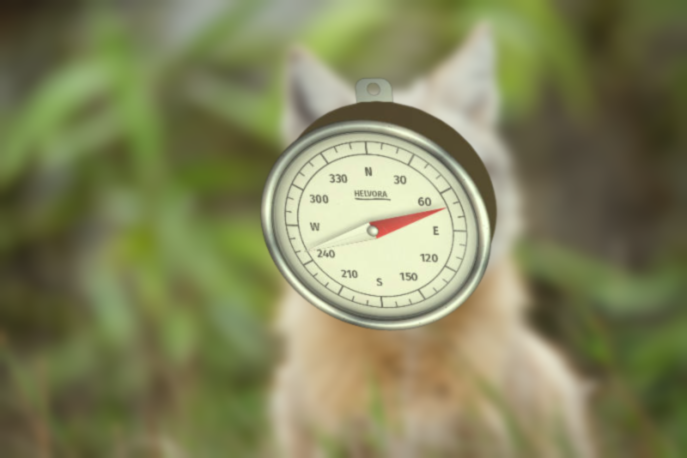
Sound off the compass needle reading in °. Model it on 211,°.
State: 70,°
